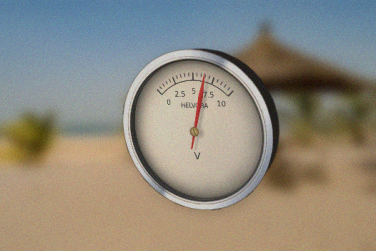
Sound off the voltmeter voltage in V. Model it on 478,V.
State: 6.5,V
